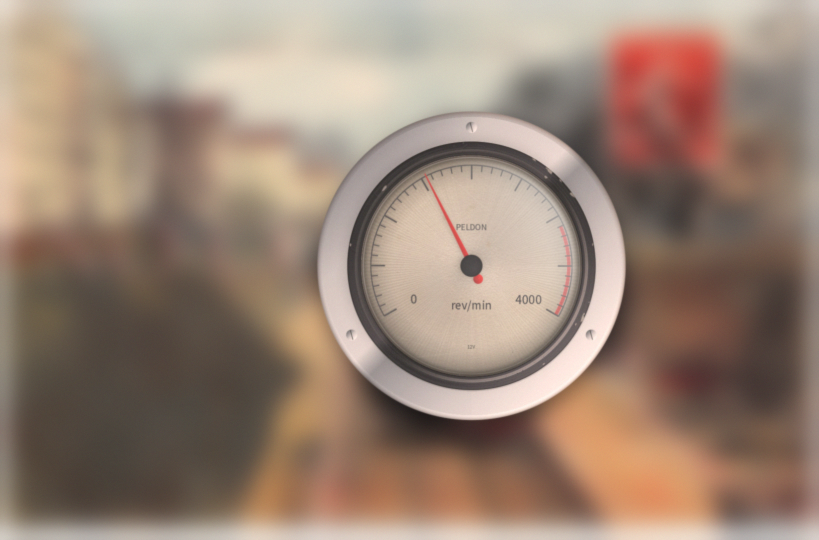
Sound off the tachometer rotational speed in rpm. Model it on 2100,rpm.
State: 1550,rpm
